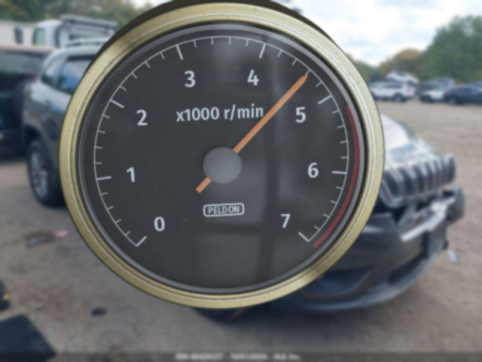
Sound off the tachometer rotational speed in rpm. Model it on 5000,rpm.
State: 4600,rpm
